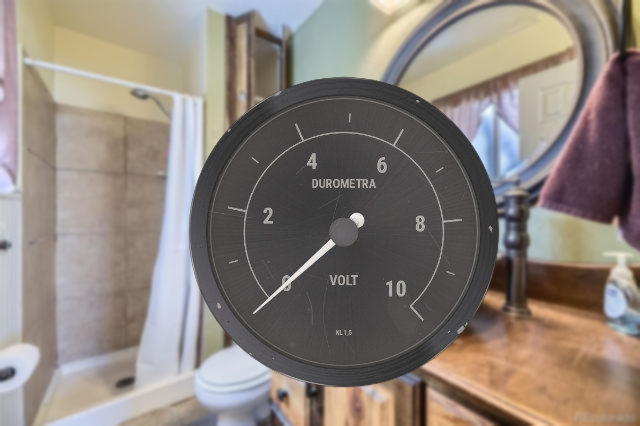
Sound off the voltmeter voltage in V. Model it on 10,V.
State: 0,V
